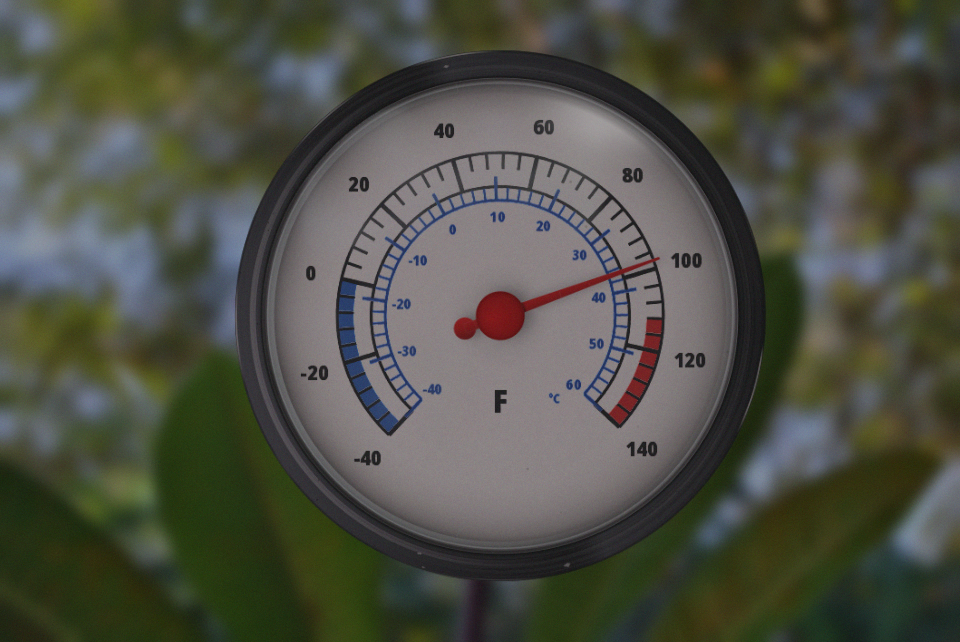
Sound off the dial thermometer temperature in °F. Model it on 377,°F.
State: 98,°F
